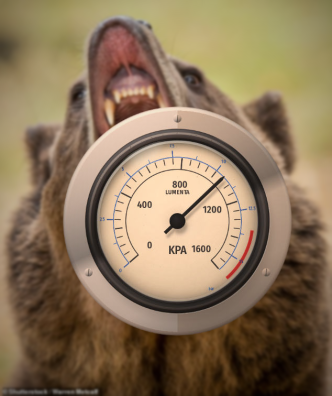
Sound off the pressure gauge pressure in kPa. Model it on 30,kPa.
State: 1050,kPa
